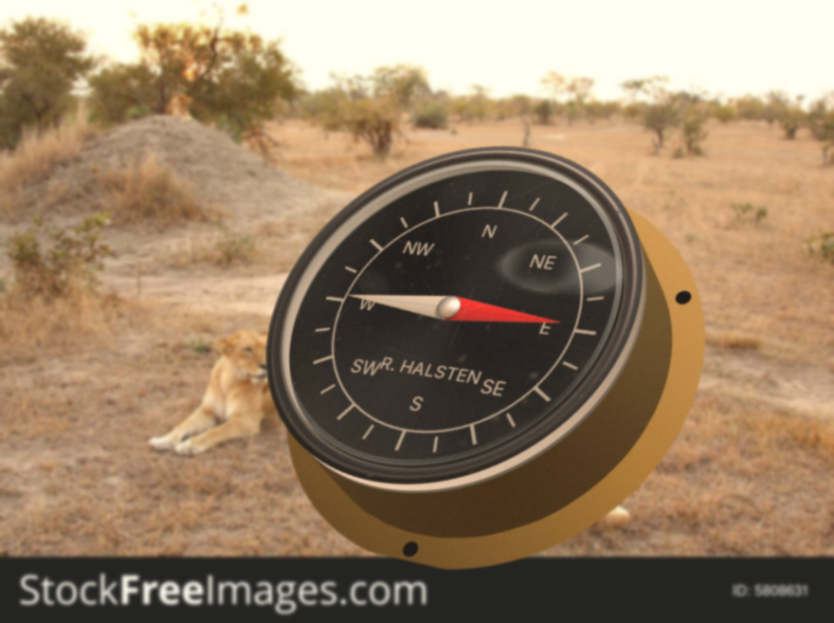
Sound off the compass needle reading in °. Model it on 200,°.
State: 90,°
